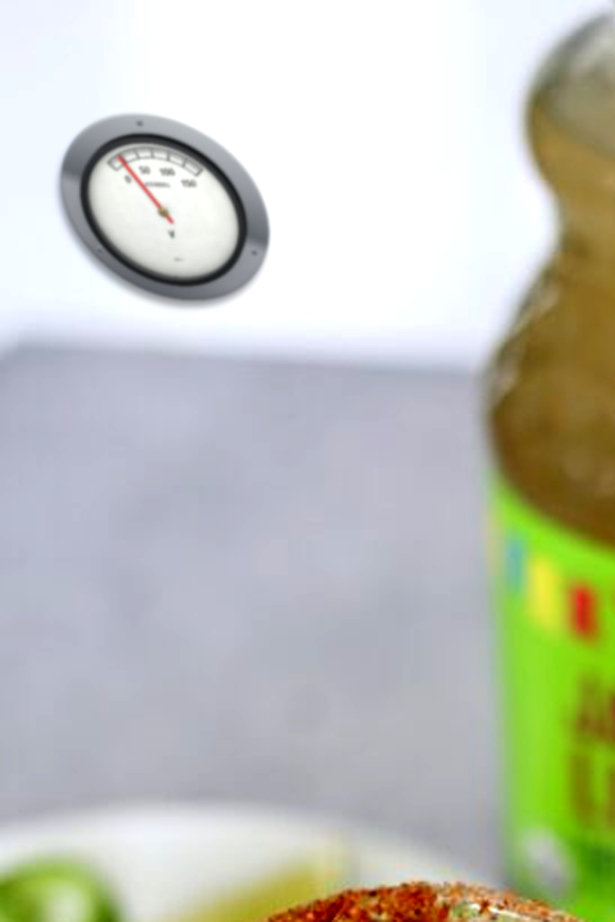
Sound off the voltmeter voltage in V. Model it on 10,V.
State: 25,V
